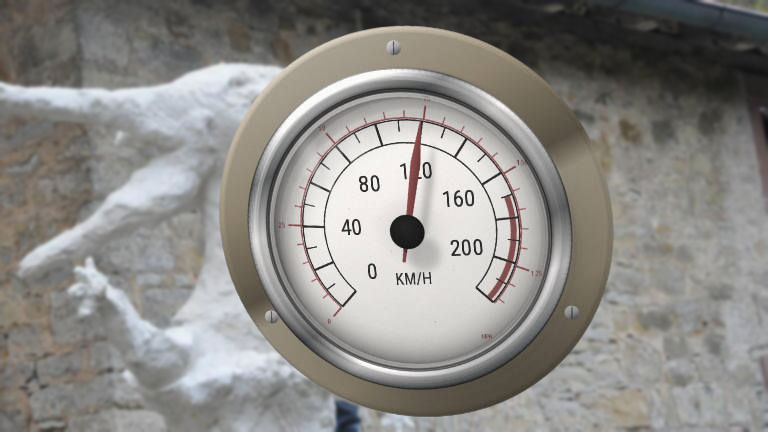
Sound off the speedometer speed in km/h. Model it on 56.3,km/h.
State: 120,km/h
